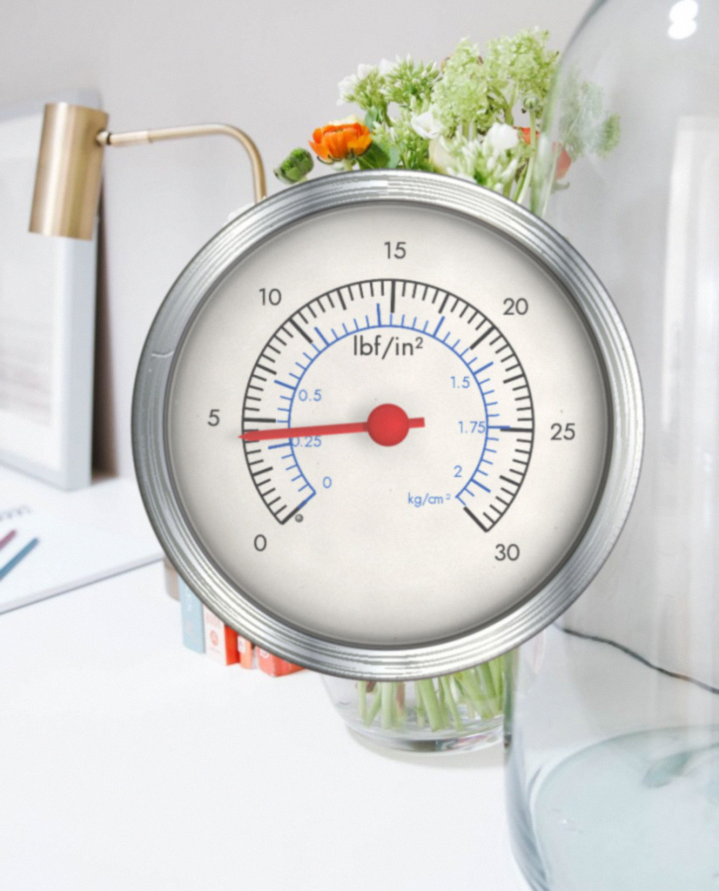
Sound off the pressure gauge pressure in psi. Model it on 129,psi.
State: 4.25,psi
